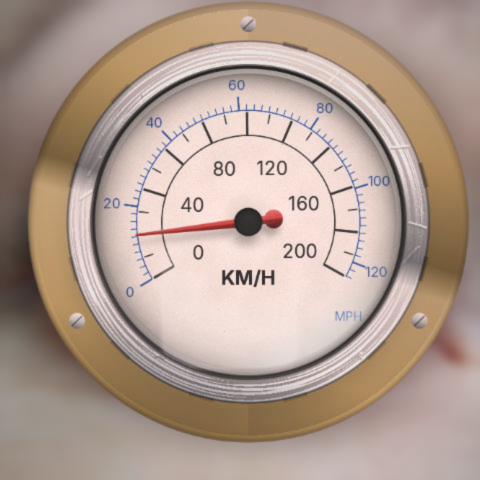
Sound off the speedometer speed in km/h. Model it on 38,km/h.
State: 20,km/h
